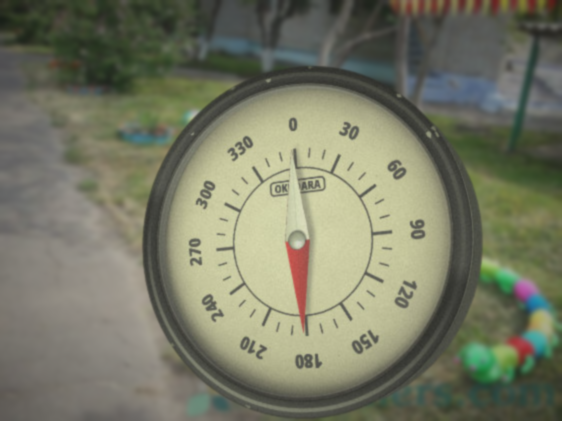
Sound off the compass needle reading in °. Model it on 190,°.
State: 180,°
